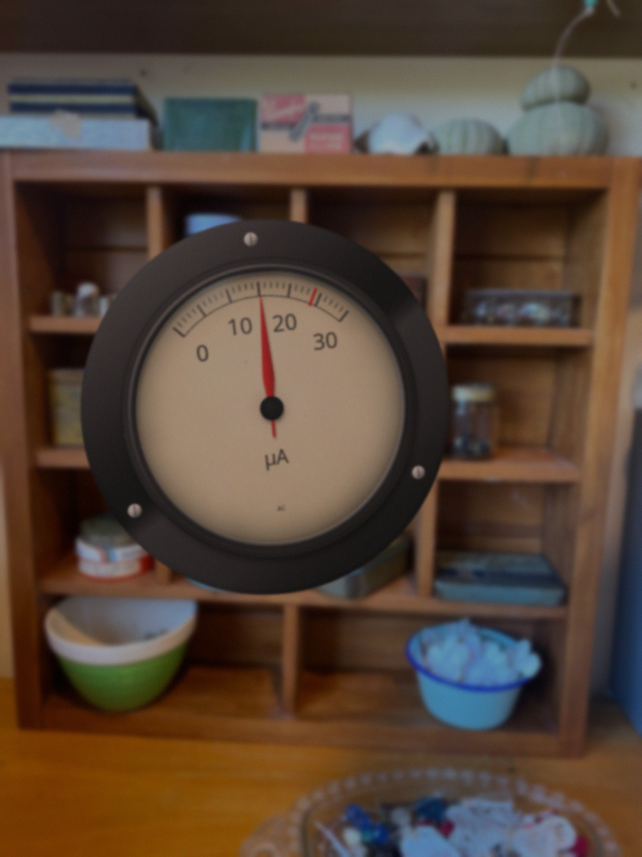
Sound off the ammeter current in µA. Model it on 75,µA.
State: 15,µA
